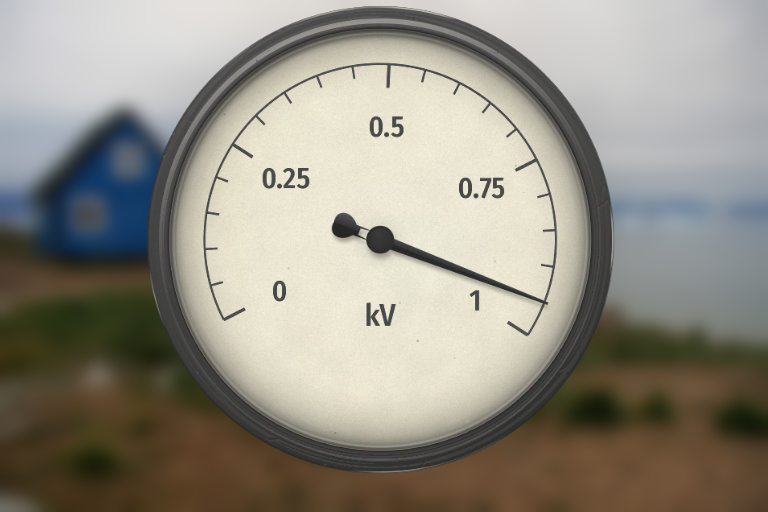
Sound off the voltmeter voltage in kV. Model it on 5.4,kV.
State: 0.95,kV
